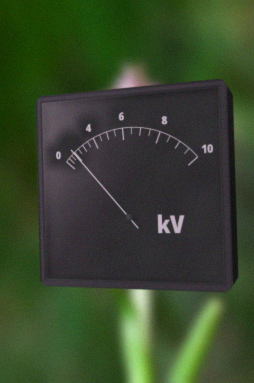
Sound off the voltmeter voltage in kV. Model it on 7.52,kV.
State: 2,kV
